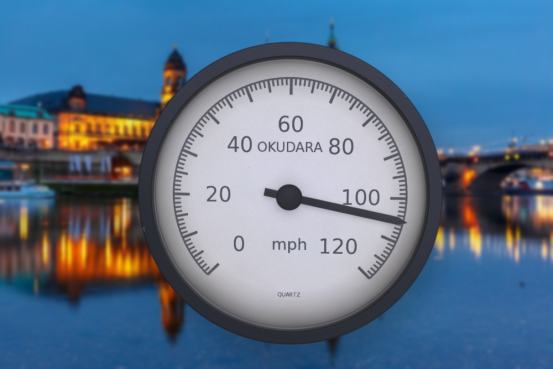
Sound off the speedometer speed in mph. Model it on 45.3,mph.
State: 105,mph
